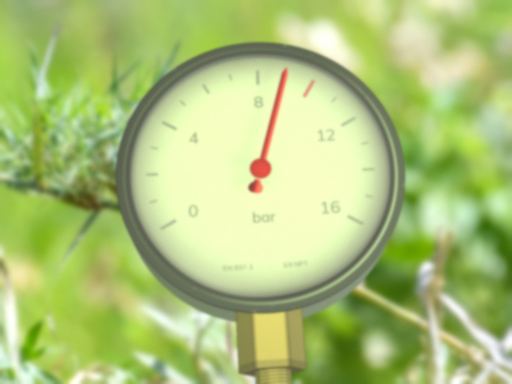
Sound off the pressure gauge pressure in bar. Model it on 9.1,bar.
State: 9,bar
